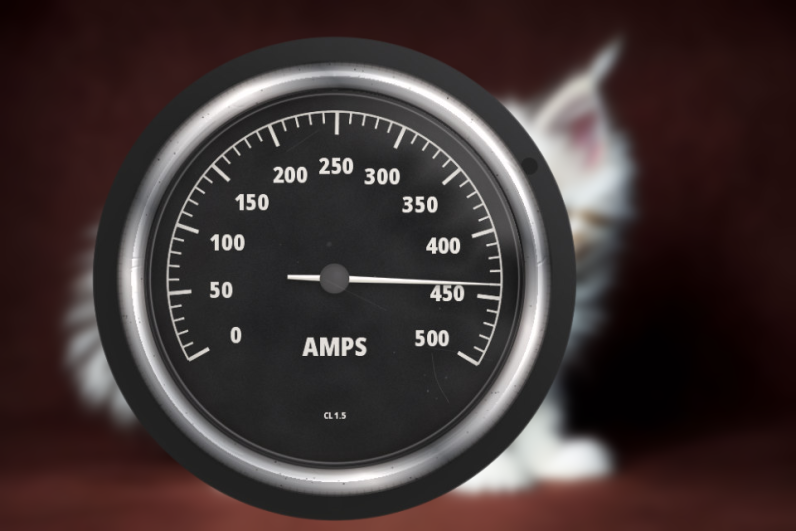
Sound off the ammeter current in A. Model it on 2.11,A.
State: 440,A
